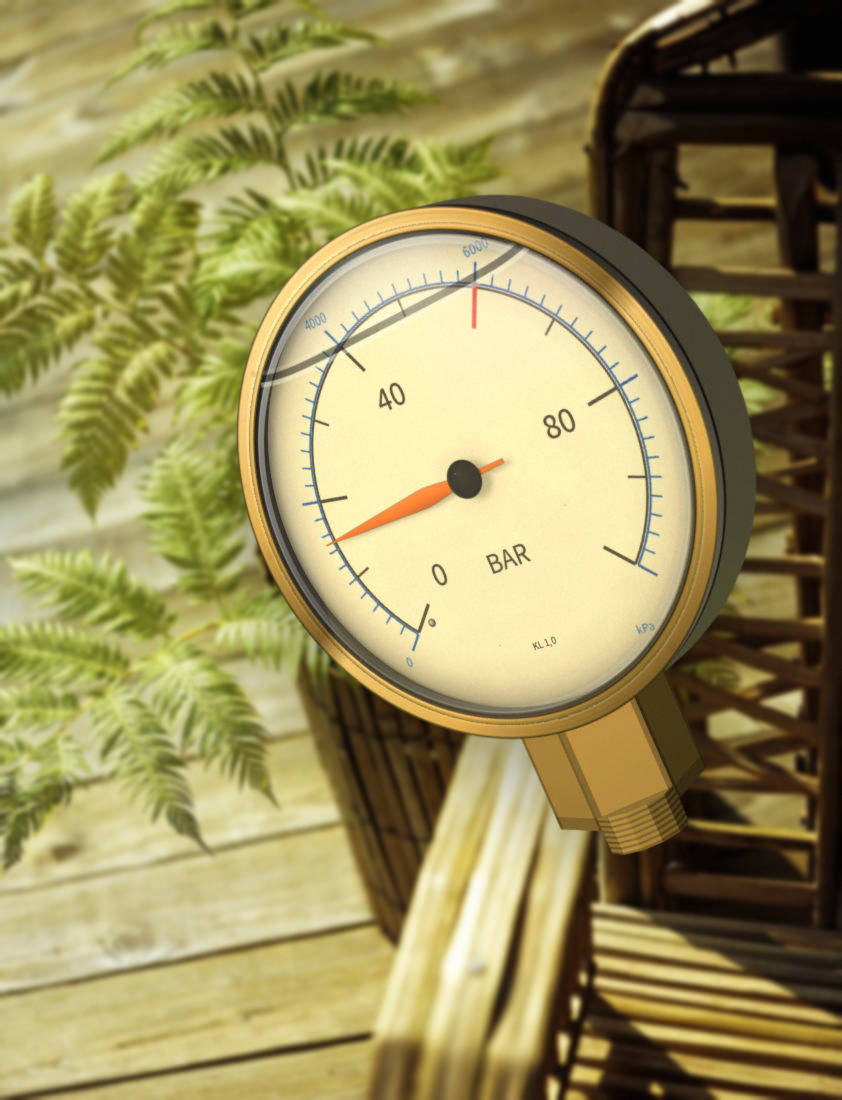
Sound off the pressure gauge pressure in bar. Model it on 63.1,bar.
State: 15,bar
